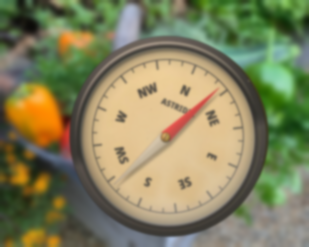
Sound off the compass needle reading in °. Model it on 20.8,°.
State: 25,°
